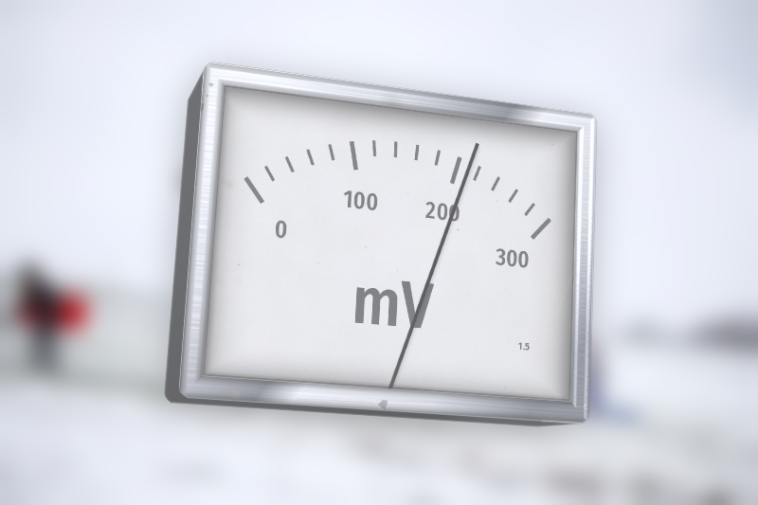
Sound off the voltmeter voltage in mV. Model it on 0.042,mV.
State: 210,mV
